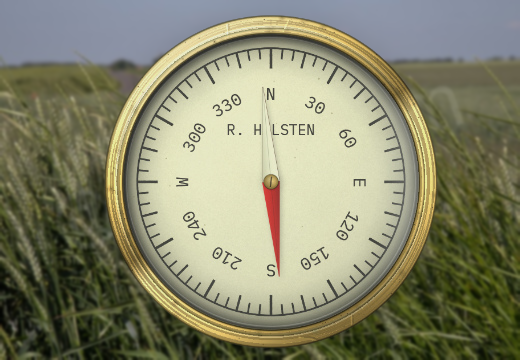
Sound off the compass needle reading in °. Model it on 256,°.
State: 175,°
